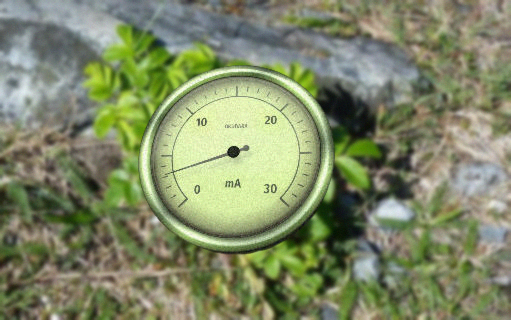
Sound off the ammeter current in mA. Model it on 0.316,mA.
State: 3,mA
